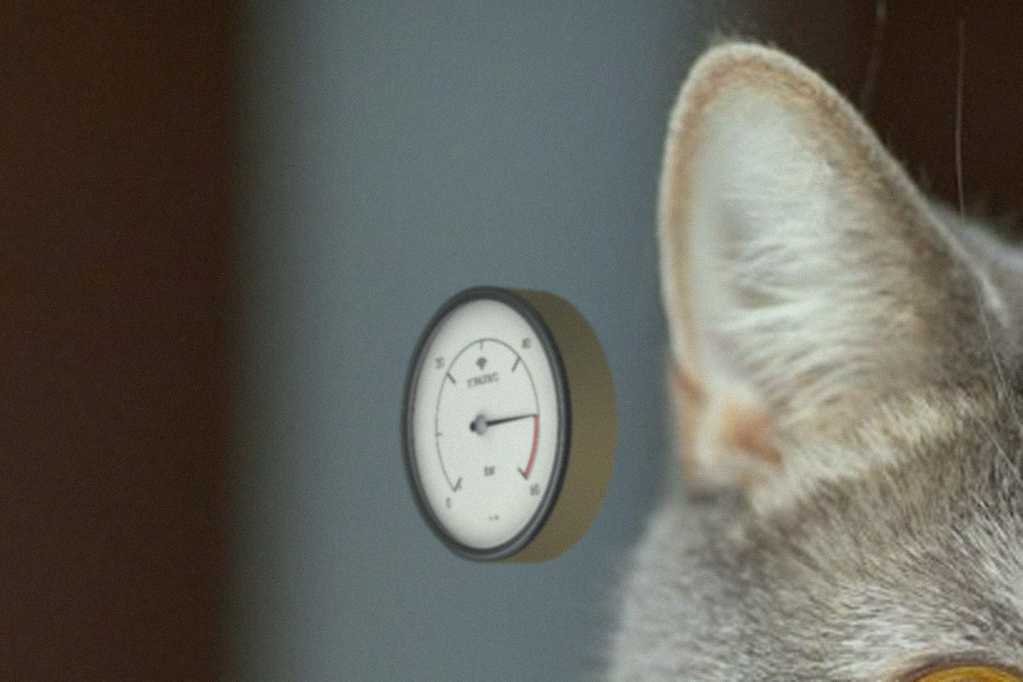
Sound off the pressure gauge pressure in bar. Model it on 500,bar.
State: 50,bar
